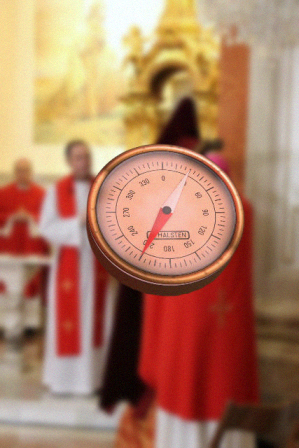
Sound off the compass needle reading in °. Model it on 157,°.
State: 210,°
